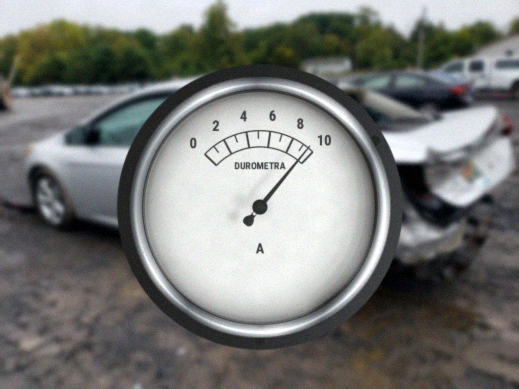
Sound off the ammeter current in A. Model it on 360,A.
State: 9.5,A
